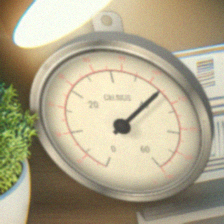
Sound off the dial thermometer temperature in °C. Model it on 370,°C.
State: 40,°C
